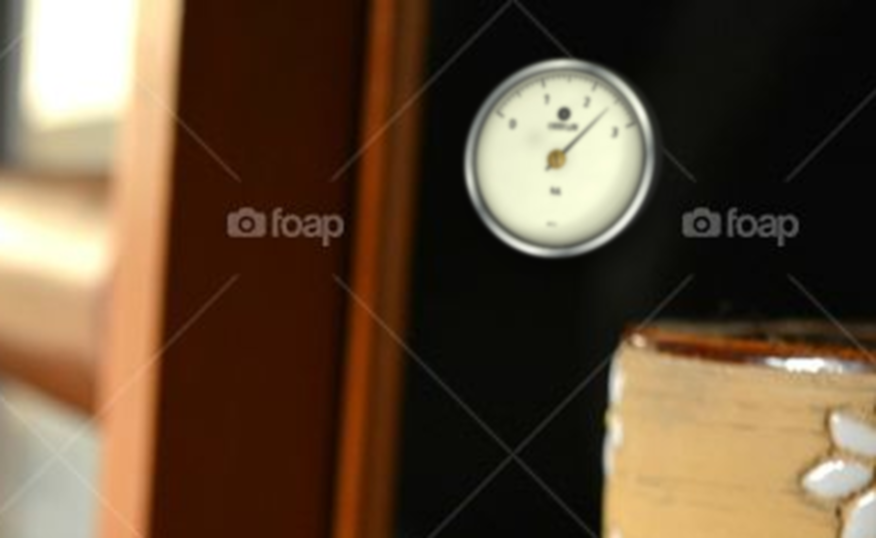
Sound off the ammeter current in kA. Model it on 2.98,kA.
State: 2.5,kA
